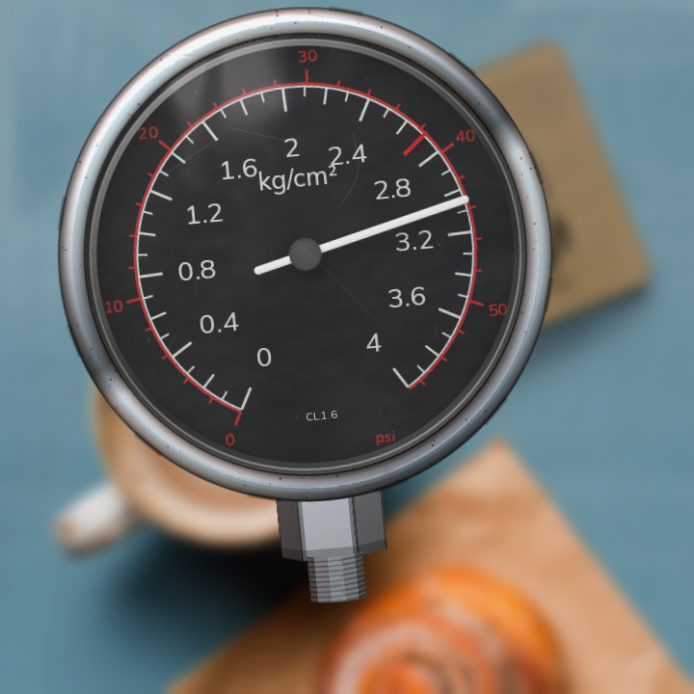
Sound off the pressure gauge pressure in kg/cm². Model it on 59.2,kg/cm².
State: 3.05,kg/cm²
